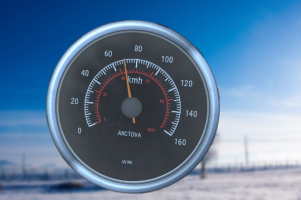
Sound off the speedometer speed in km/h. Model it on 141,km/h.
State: 70,km/h
